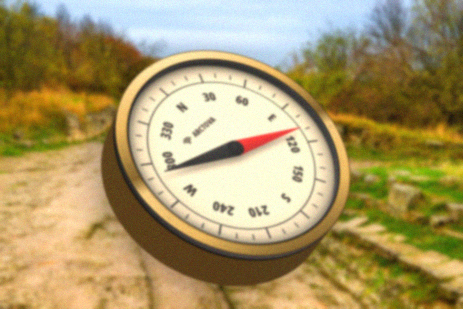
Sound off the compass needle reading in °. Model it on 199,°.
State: 110,°
